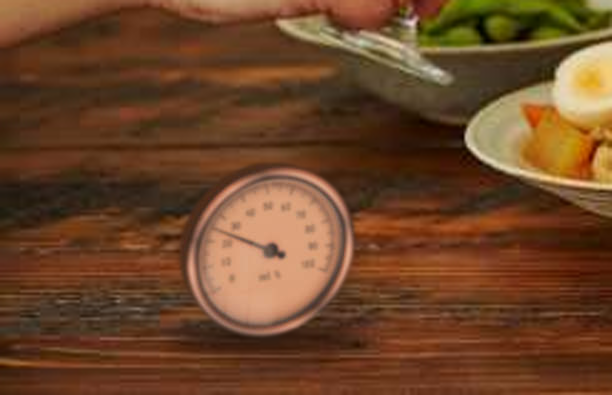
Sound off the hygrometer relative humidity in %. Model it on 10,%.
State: 25,%
